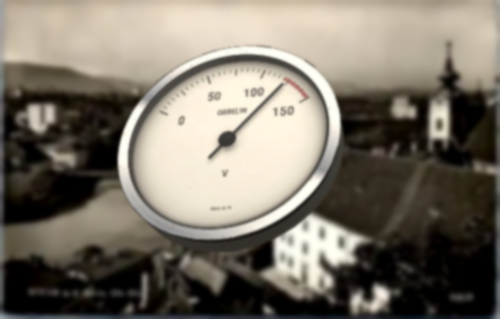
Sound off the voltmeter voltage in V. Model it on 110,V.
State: 125,V
